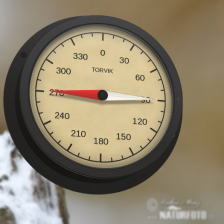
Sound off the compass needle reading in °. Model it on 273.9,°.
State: 270,°
